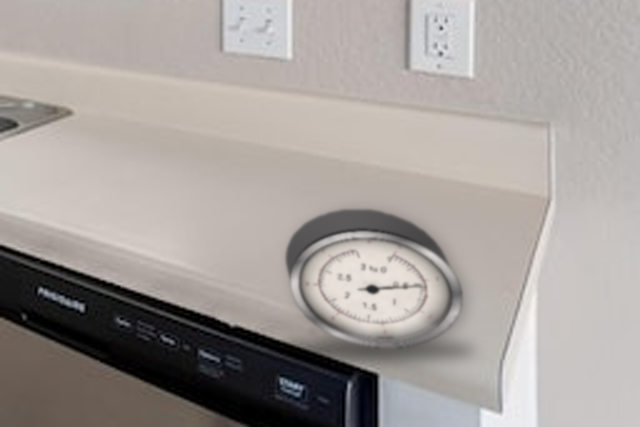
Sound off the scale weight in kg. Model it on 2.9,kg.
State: 0.5,kg
